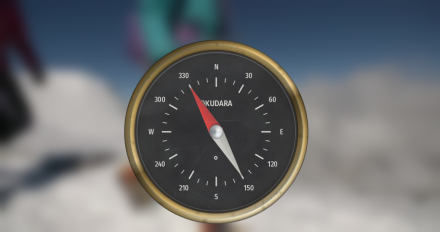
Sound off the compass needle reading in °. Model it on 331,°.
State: 330,°
